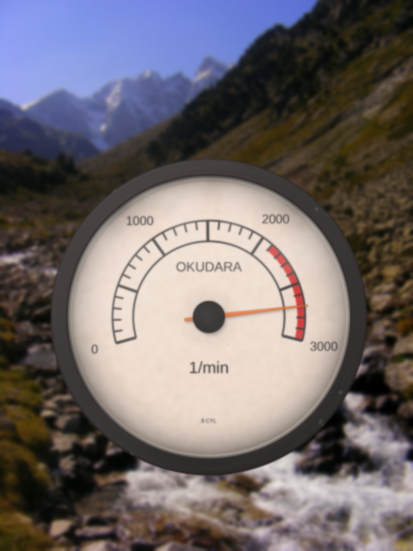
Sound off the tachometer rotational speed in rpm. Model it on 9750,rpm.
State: 2700,rpm
